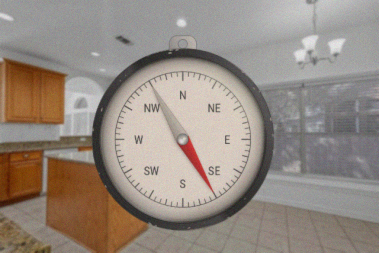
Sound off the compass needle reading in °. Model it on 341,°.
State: 150,°
